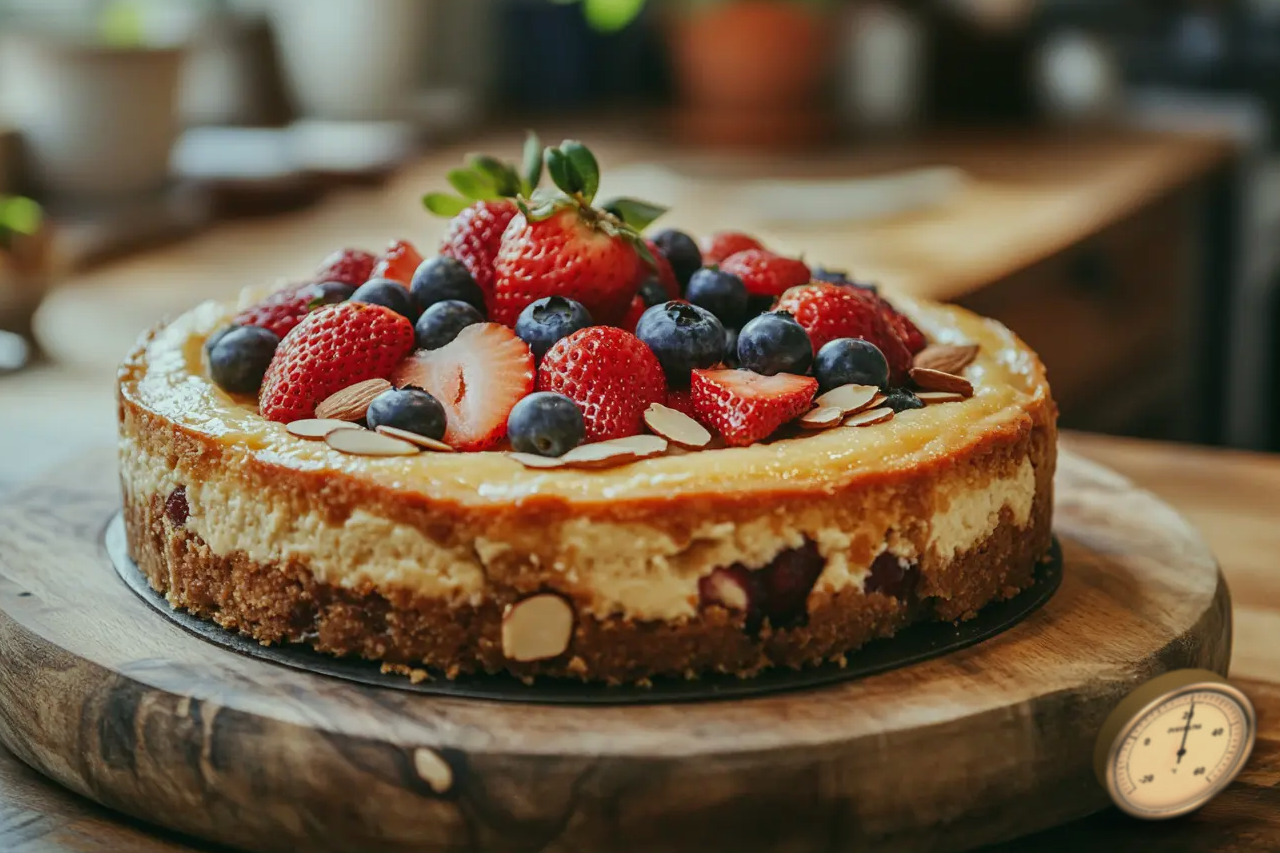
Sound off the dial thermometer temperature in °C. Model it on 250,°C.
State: 20,°C
